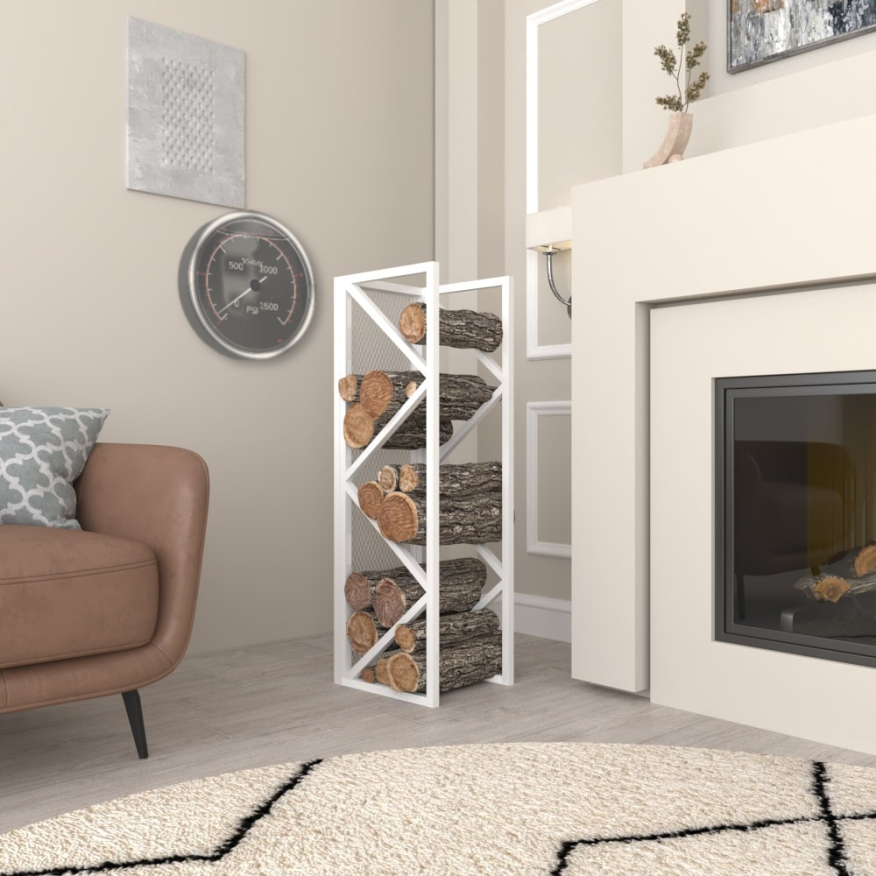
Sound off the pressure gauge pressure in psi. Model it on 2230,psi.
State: 50,psi
